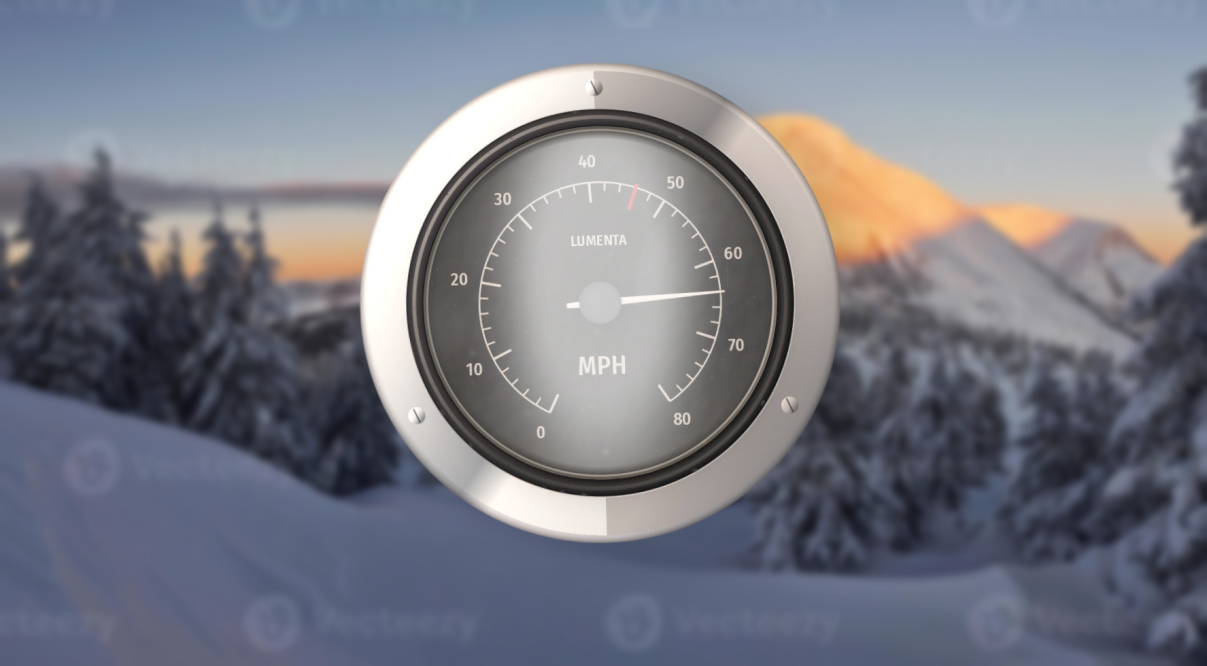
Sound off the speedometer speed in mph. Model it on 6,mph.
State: 64,mph
